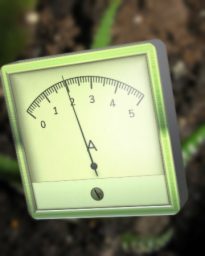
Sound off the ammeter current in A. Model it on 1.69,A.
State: 2,A
